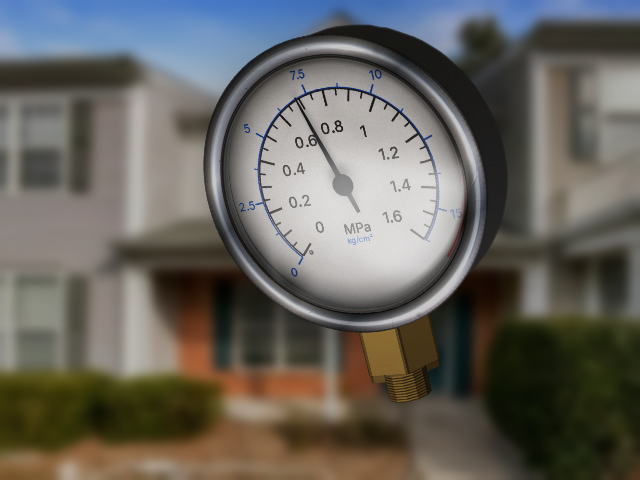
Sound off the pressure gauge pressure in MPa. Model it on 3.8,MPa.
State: 0.7,MPa
